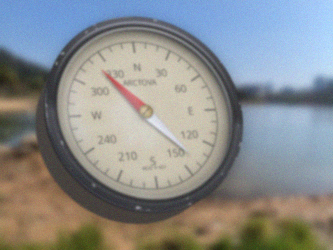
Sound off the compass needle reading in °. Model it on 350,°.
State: 320,°
